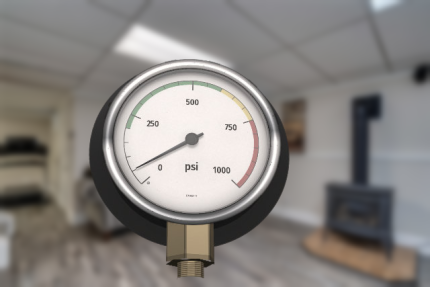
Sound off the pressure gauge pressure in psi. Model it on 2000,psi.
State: 50,psi
